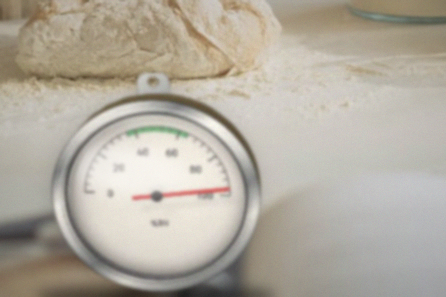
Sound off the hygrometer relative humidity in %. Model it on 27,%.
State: 96,%
